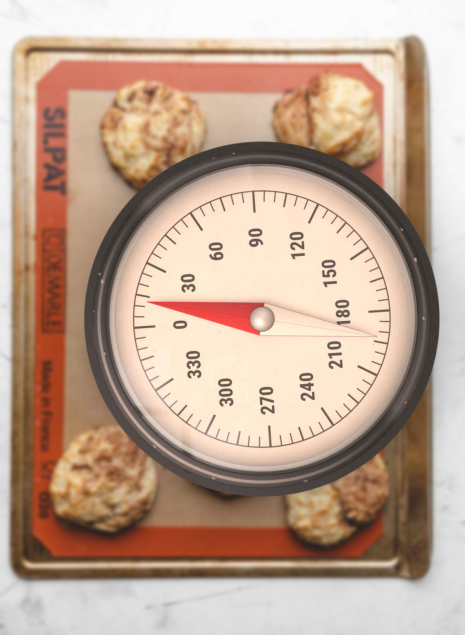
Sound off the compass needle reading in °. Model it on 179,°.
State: 12.5,°
